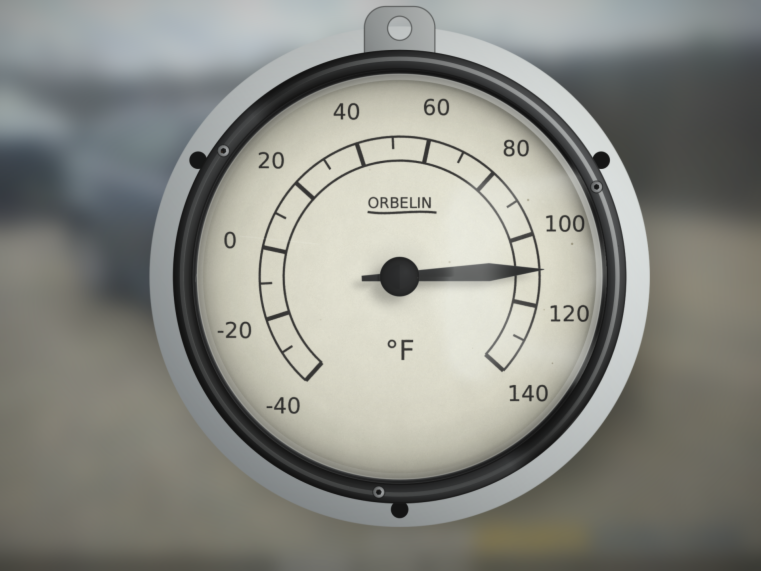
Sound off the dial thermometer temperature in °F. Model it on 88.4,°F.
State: 110,°F
